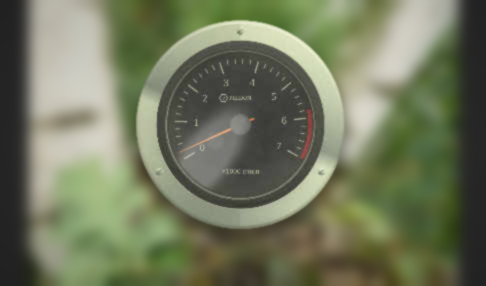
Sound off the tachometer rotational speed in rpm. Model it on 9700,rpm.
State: 200,rpm
